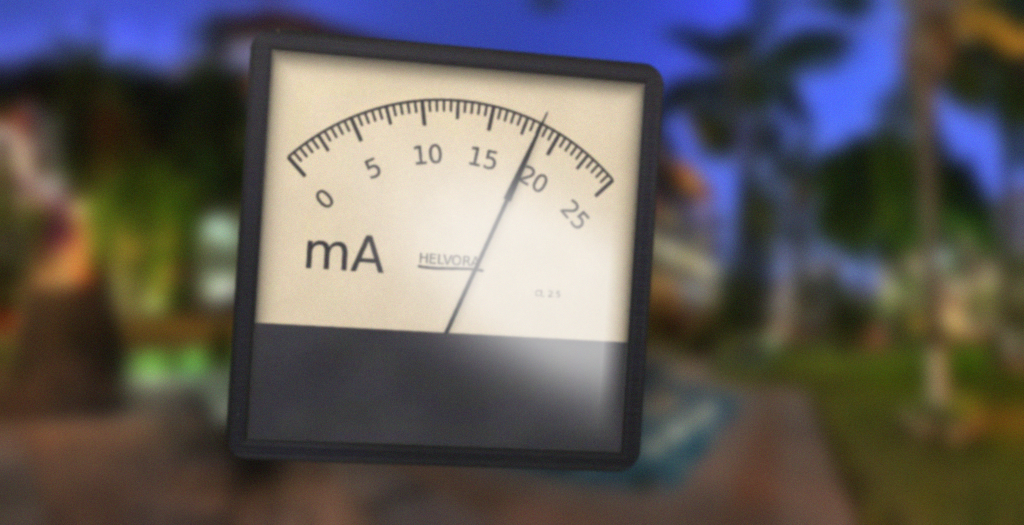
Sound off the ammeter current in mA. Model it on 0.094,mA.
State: 18.5,mA
